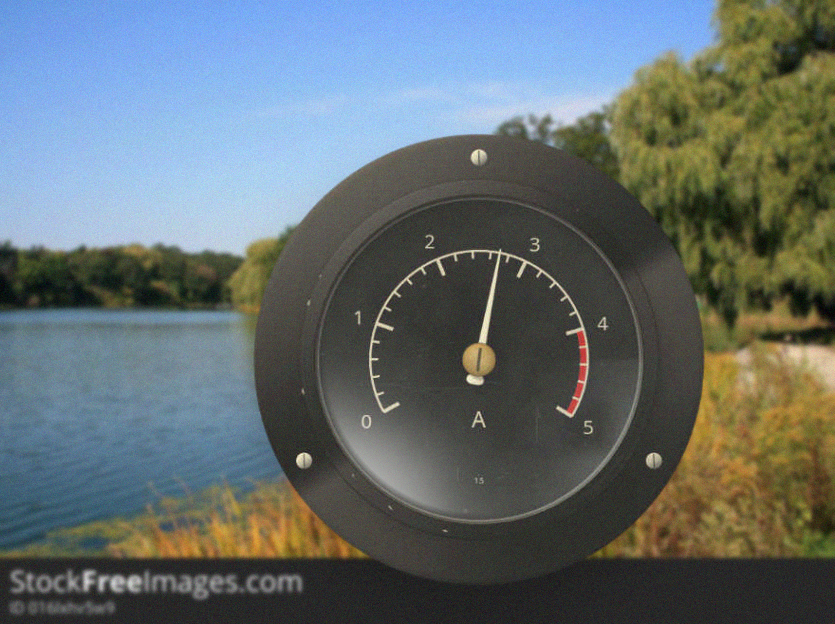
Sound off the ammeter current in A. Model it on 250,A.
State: 2.7,A
